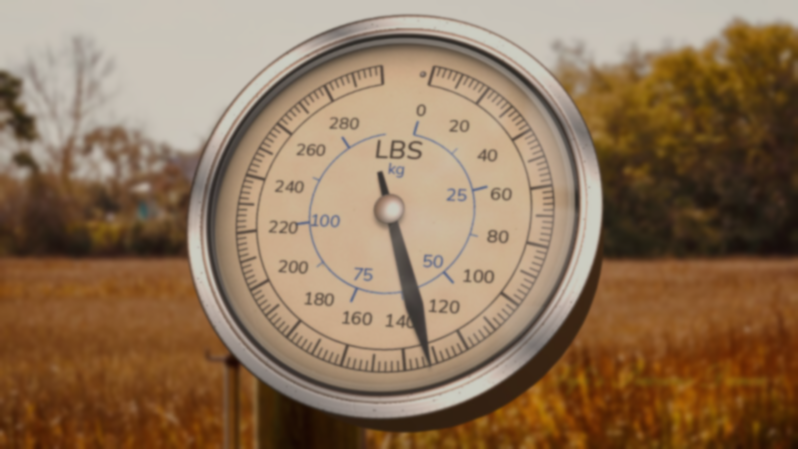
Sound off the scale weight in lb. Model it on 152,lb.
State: 132,lb
